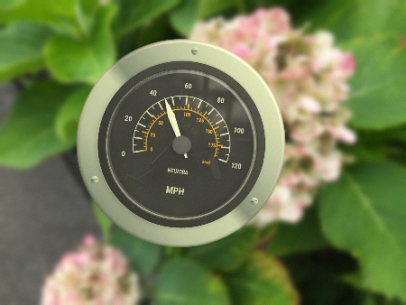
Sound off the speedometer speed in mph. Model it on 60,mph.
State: 45,mph
